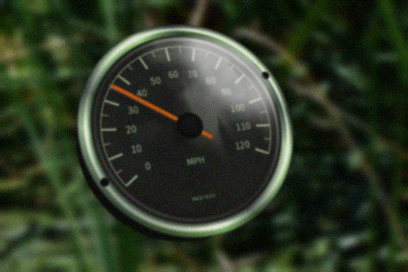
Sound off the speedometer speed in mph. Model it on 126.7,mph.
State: 35,mph
